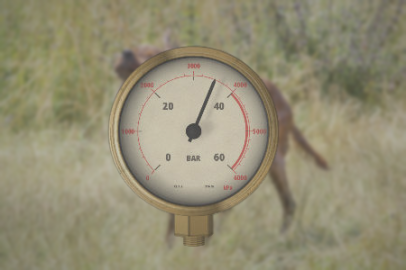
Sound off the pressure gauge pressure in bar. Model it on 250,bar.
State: 35,bar
